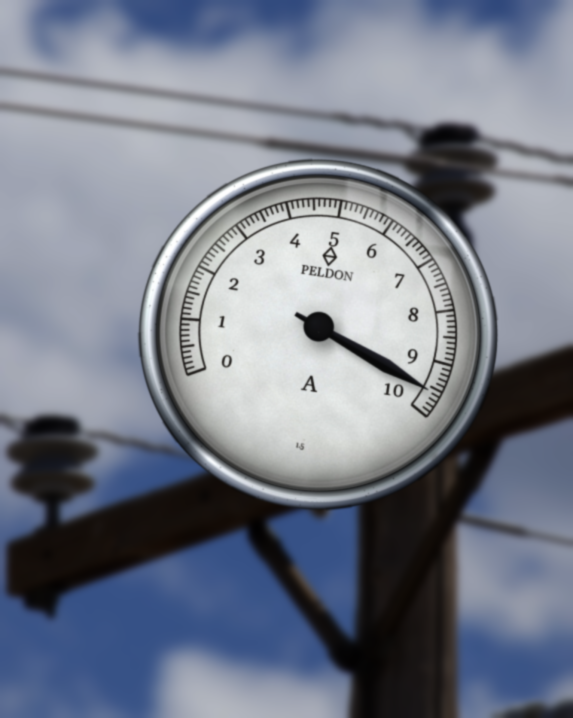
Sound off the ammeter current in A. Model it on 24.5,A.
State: 9.6,A
